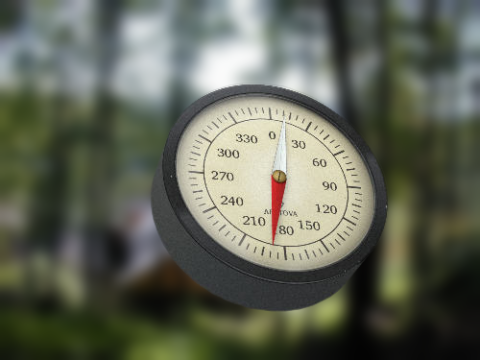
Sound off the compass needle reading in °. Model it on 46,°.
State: 190,°
